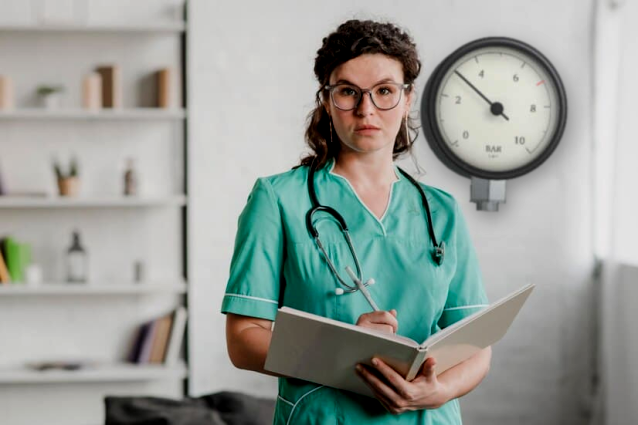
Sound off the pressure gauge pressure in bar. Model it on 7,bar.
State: 3,bar
